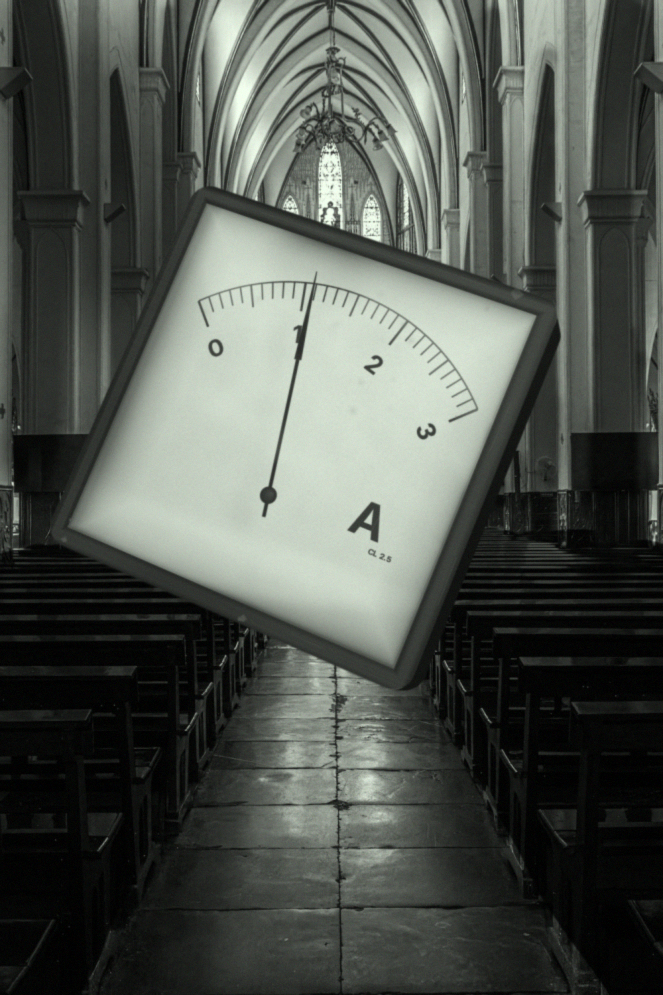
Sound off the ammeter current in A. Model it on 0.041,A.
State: 1.1,A
